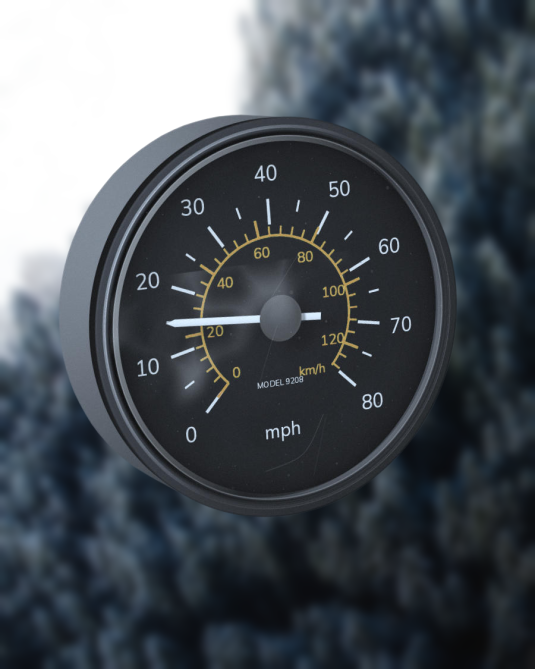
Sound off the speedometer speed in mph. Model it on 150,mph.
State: 15,mph
